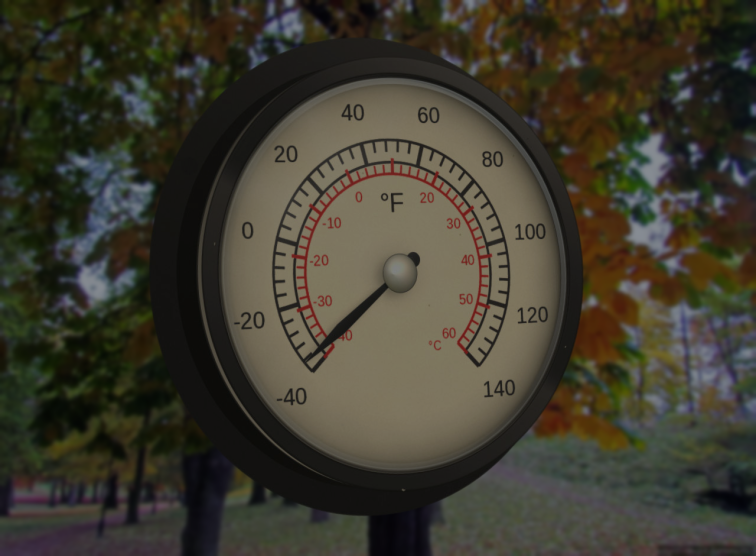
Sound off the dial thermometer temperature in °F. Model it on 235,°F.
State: -36,°F
